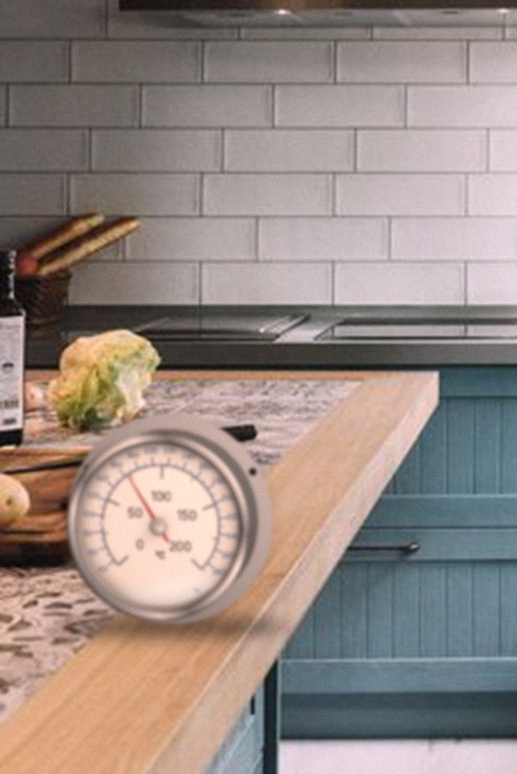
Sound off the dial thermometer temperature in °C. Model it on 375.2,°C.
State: 75,°C
